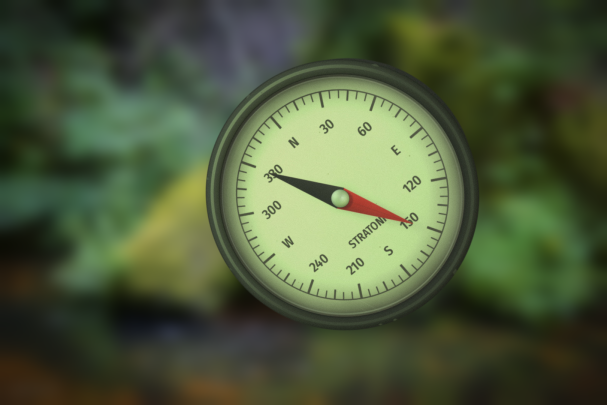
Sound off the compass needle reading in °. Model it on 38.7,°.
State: 150,°
